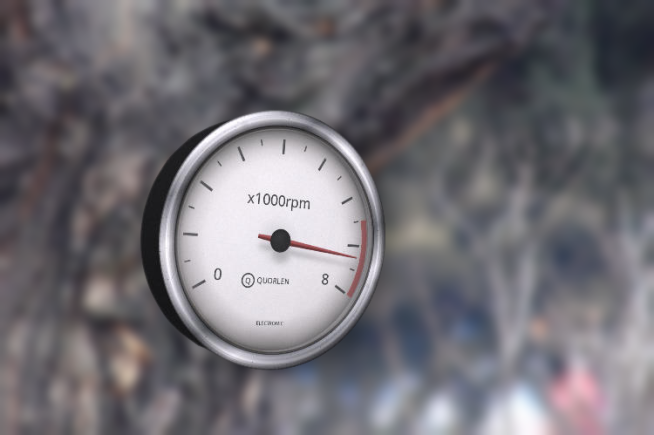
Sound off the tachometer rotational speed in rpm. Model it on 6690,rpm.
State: 7250,rpm
